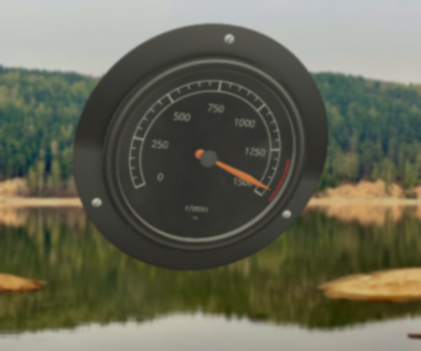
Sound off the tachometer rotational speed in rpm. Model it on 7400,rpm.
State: 1450,rpm
